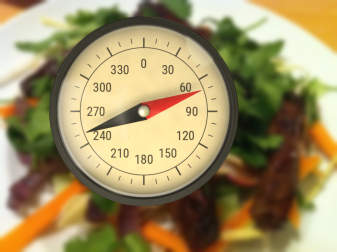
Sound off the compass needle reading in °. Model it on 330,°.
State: 70,°
